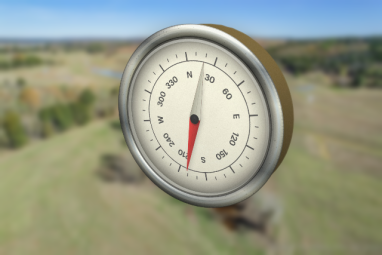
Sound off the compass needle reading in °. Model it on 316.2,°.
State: 200,°
